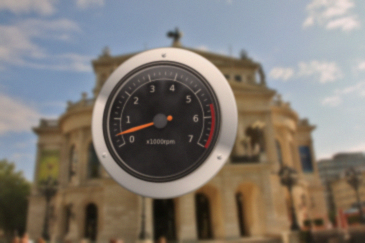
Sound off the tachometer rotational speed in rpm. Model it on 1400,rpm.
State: 400,rpm
